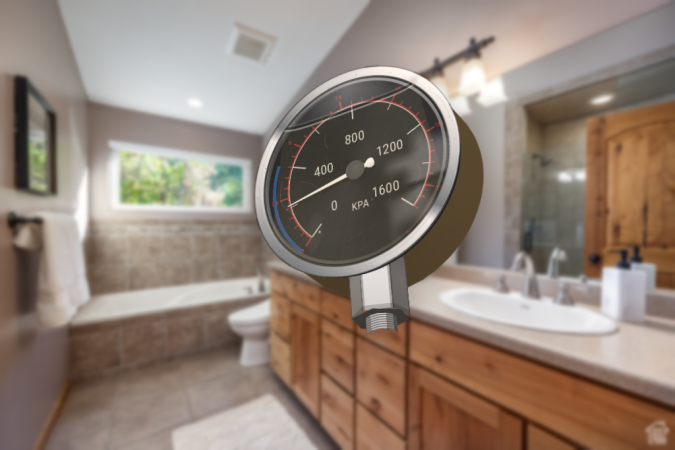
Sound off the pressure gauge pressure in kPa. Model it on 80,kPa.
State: 200,kPa
